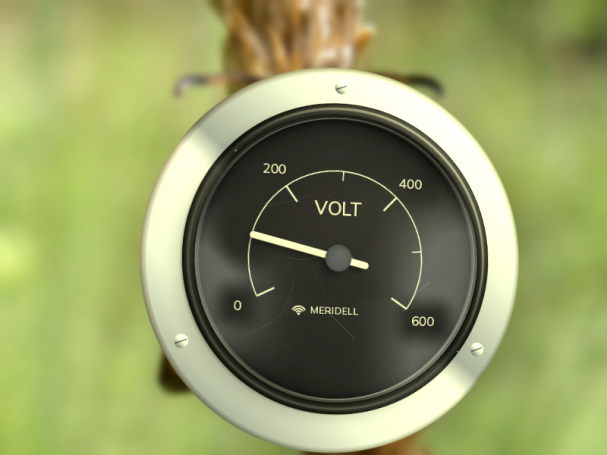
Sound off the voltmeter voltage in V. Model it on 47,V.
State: 100,V
